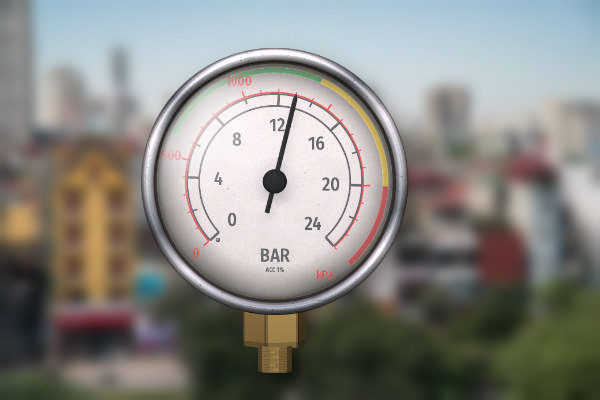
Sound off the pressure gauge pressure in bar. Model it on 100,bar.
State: 13,bar
